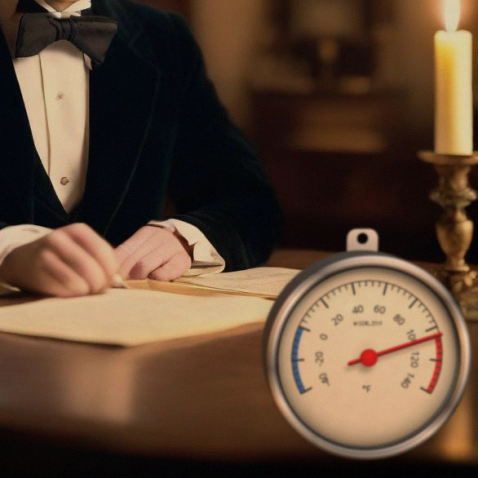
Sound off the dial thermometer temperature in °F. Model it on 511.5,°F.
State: 104,°F
